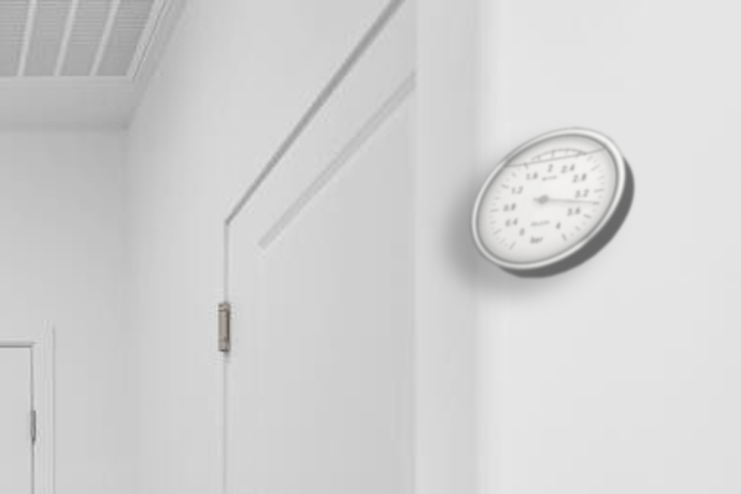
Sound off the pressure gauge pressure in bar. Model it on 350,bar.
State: 3.4,bar
